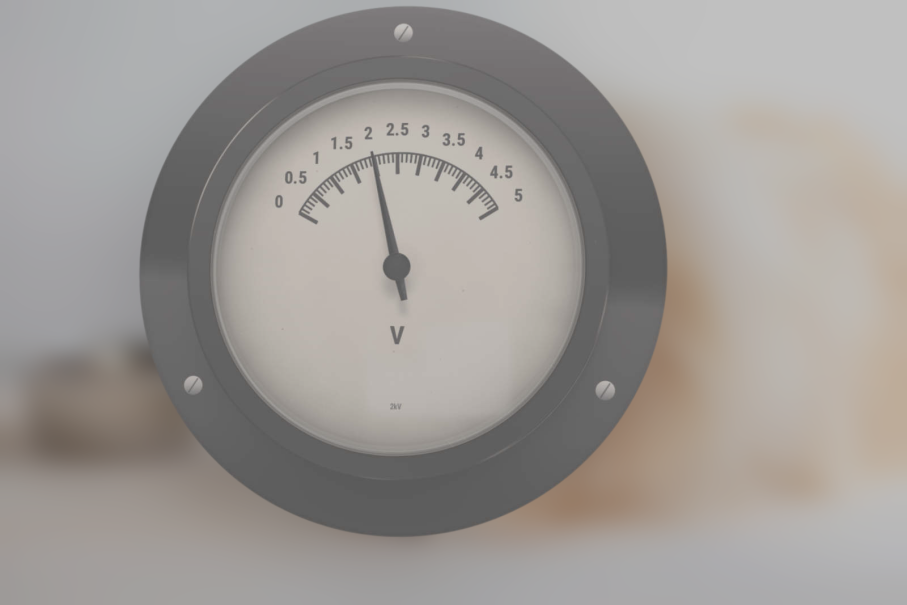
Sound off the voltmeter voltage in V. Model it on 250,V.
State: 2,V
